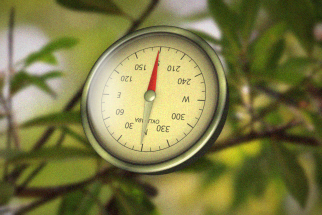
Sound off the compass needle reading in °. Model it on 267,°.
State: 180,°
